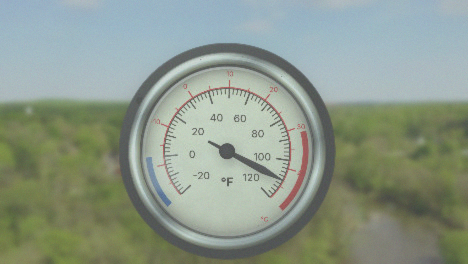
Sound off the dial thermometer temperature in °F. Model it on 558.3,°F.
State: 110,°F
